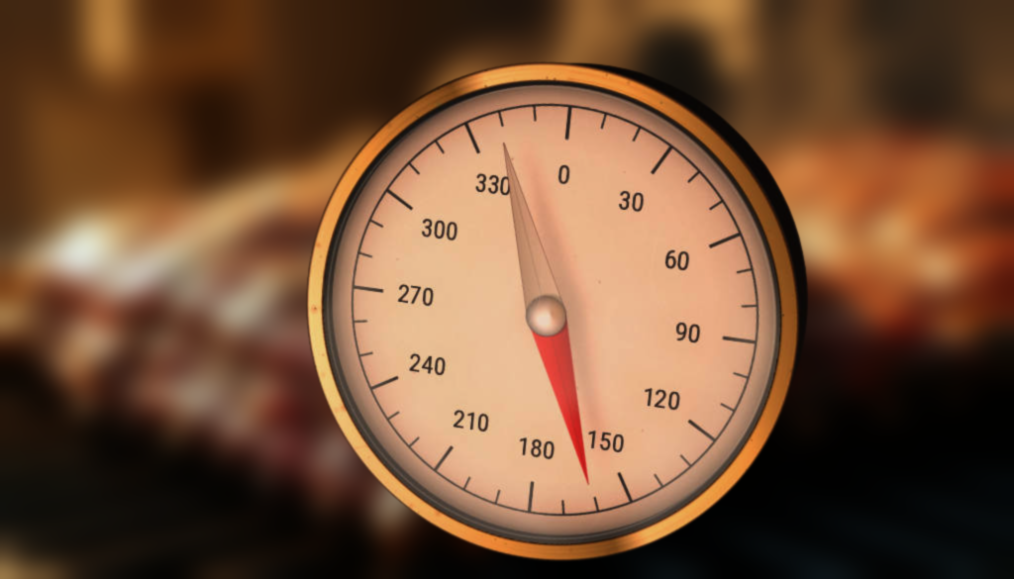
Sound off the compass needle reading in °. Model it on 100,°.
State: 160,°
